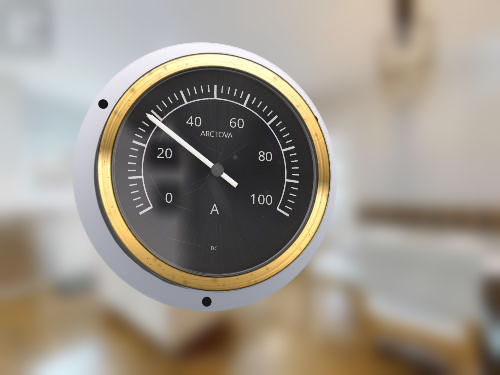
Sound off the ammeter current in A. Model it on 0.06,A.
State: 28,A
